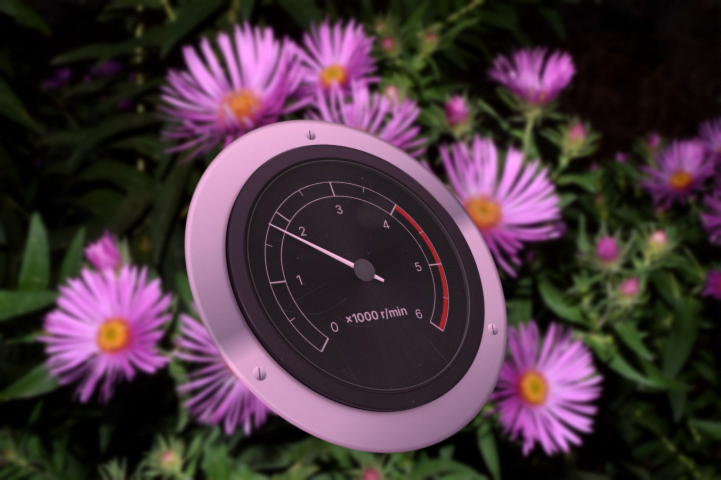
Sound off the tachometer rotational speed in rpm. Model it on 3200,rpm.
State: 1750,rpm
